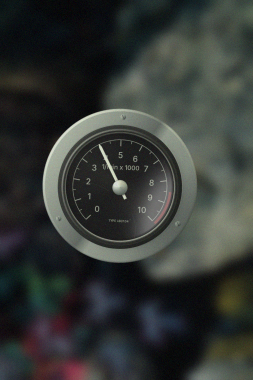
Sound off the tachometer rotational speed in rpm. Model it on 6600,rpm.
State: 4000,rpm
